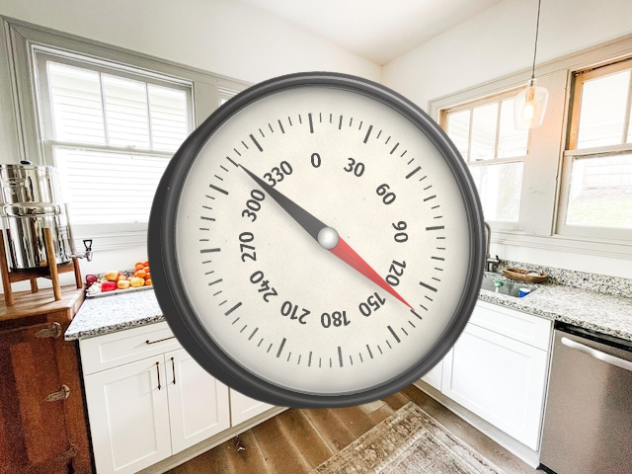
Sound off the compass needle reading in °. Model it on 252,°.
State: 135,°
